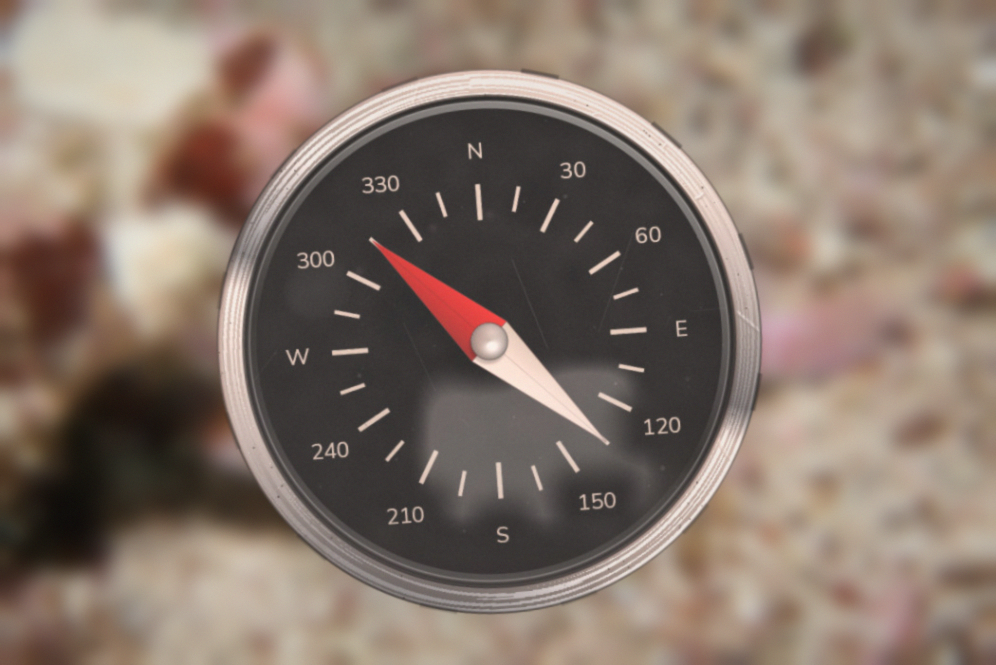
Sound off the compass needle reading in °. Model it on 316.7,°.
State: 315,°
